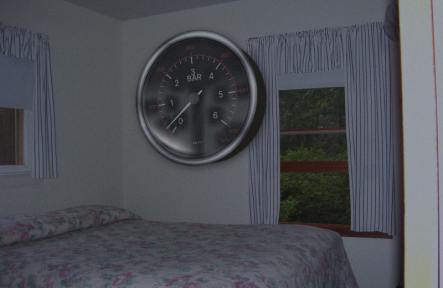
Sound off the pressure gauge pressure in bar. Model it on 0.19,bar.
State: 0.2,bar
